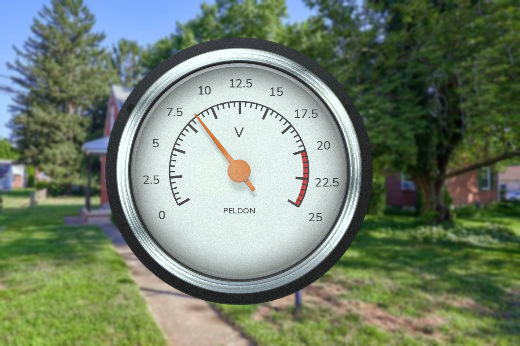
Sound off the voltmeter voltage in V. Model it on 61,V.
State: 8.5,V
